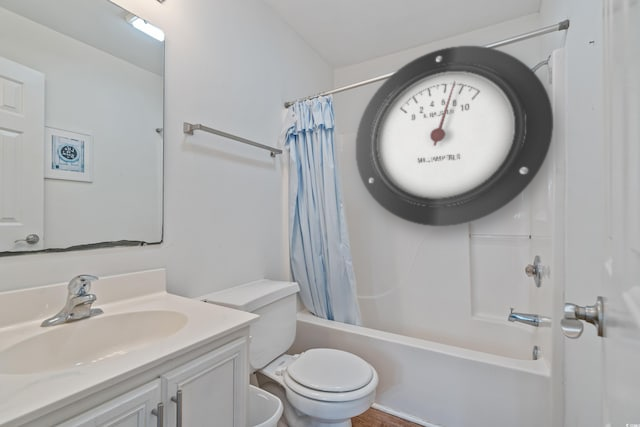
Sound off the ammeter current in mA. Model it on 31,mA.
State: 7,mA
